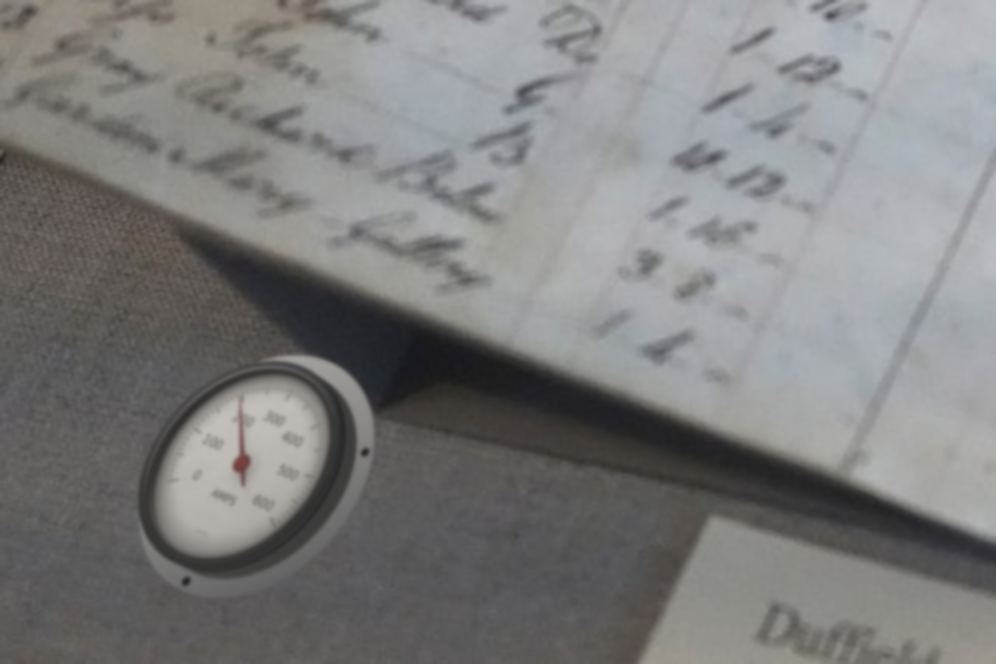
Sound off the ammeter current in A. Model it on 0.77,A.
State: 200,A
